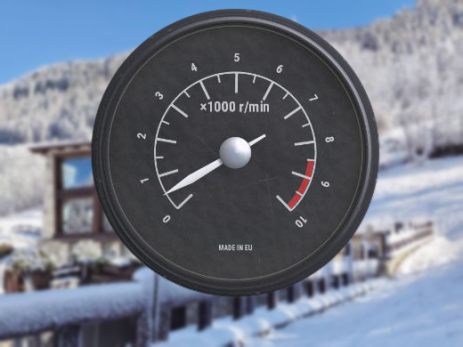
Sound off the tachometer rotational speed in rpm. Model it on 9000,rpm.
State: 500,rpm
